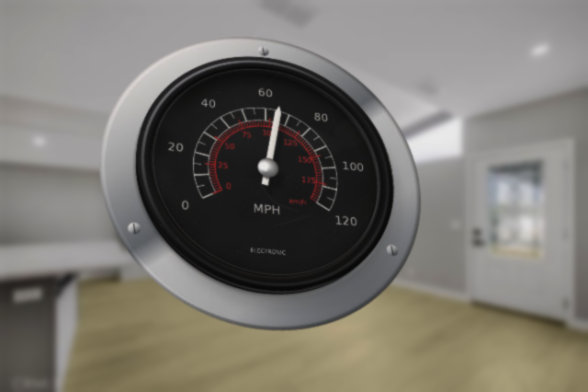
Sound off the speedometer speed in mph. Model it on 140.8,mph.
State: 65,mph
